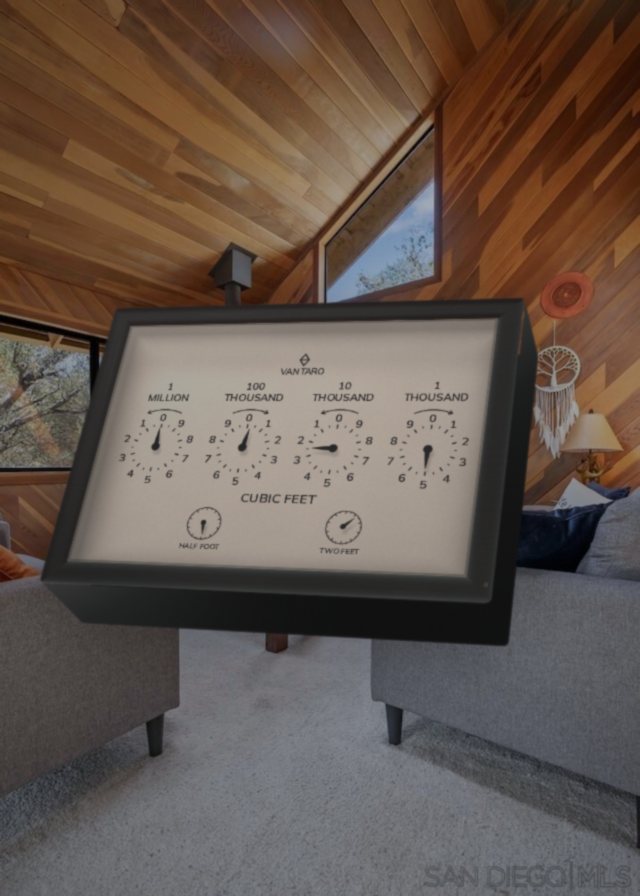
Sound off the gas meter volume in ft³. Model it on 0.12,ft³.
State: 2500,ft³
